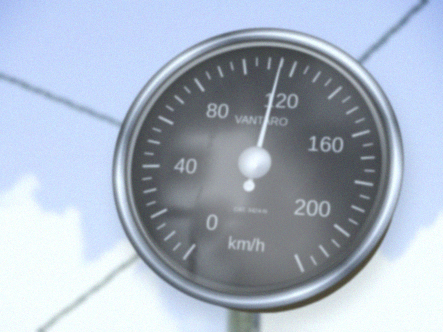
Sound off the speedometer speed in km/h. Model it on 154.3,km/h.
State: 115,km/h
